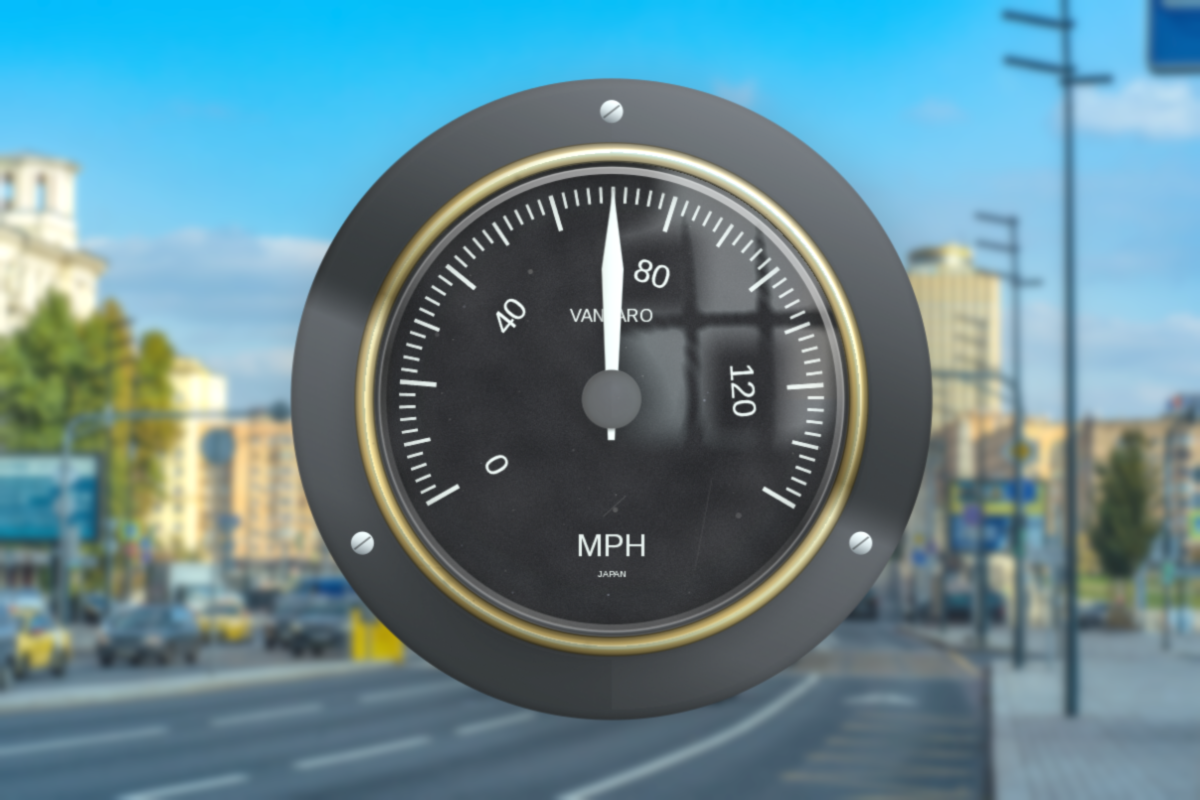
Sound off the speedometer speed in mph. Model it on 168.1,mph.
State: 70,mph
